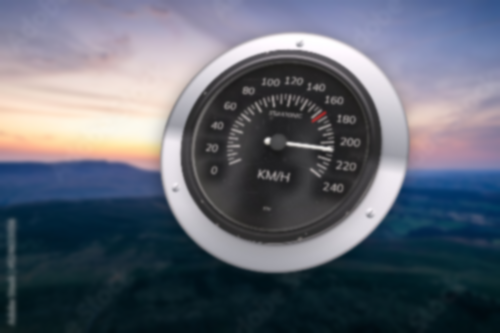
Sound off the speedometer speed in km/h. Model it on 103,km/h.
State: 210,km/h
